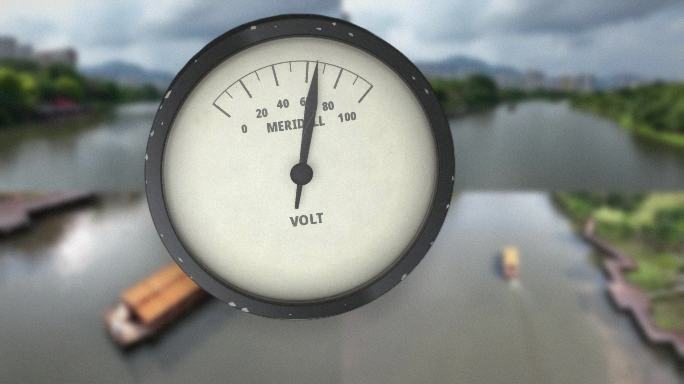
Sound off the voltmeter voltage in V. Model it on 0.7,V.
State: 65,V
